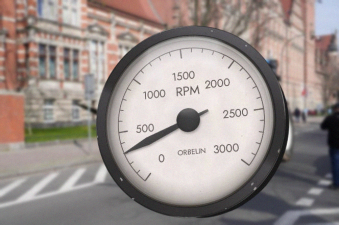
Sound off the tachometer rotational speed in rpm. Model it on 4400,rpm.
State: 300,rpm
